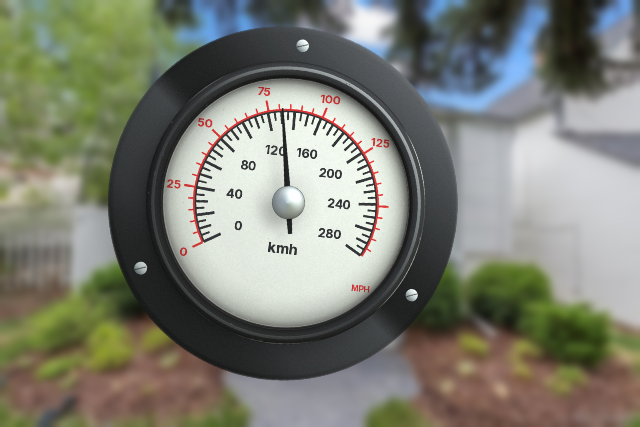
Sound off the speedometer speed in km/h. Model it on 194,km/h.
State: 130,km/h
